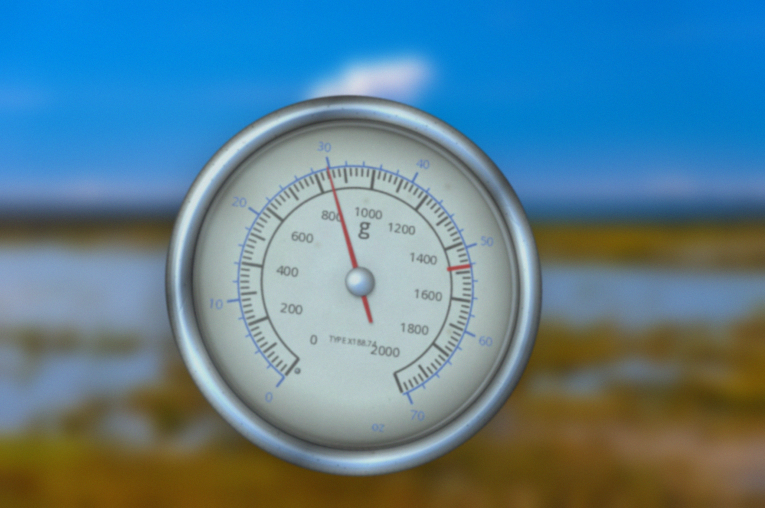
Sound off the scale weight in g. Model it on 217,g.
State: 840,g
